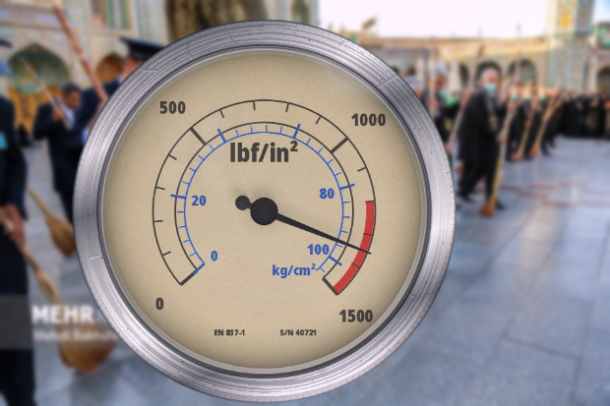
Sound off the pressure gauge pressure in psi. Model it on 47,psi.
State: 1350,psi
